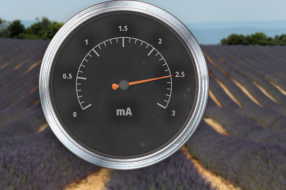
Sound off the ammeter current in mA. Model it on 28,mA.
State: 2.5,mA
